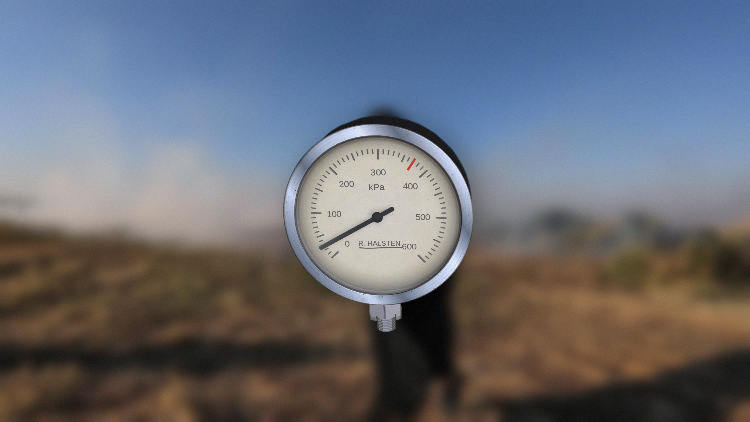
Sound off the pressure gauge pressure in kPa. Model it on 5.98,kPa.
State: 30,kPa
